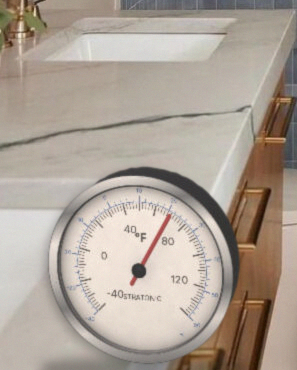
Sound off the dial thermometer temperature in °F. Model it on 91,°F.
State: 70,°F
